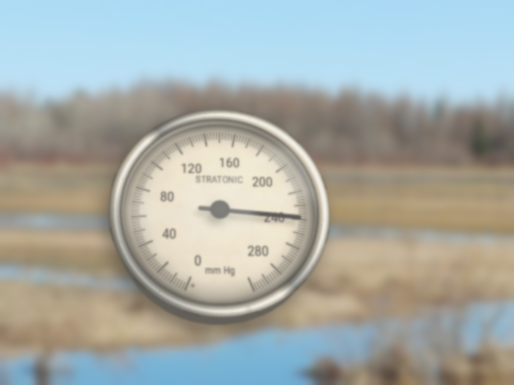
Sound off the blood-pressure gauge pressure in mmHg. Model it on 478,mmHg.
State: 240,mmHg
